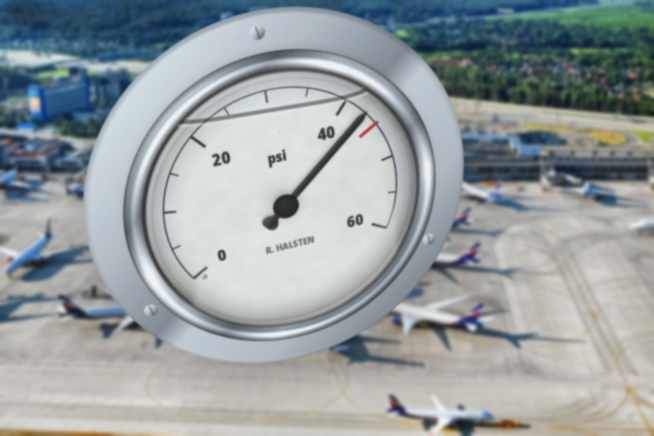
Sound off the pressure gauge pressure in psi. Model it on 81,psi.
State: 42.5,psi
